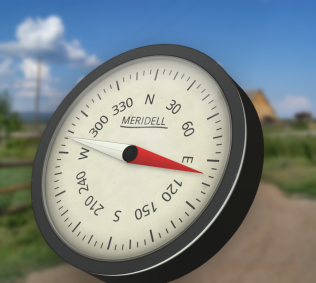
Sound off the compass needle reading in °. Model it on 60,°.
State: 100,°
